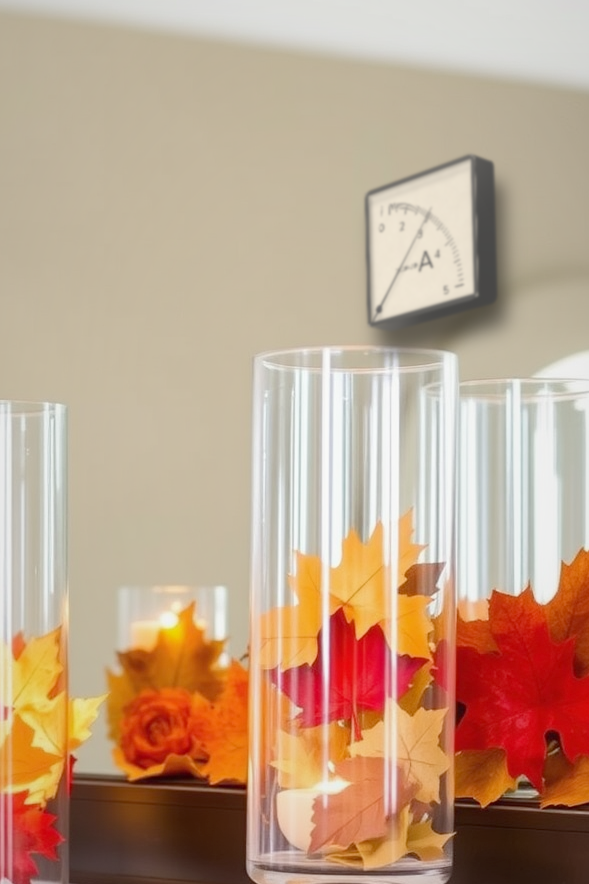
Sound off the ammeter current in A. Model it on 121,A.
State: 3,A
